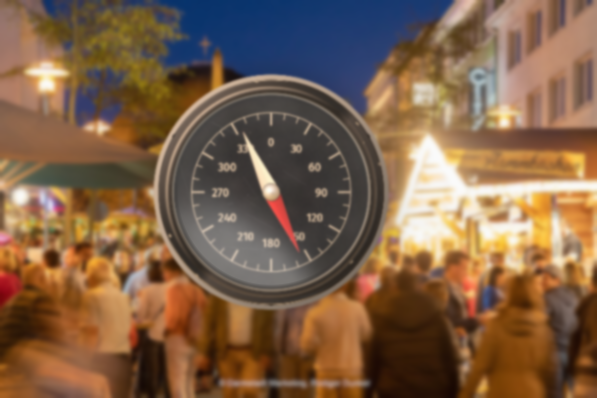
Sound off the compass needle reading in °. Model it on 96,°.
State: 155,°
